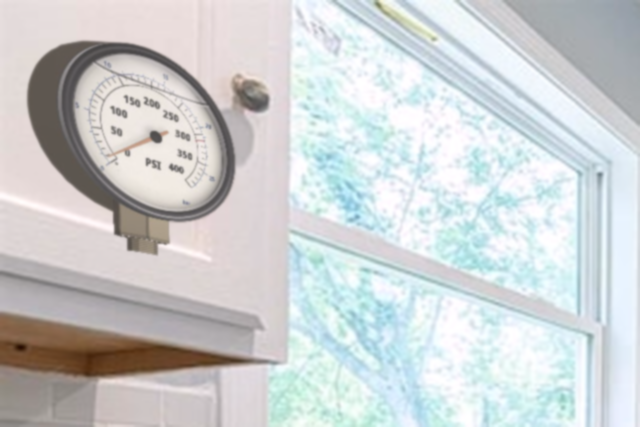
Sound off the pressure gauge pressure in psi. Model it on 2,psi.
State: 10,psi
